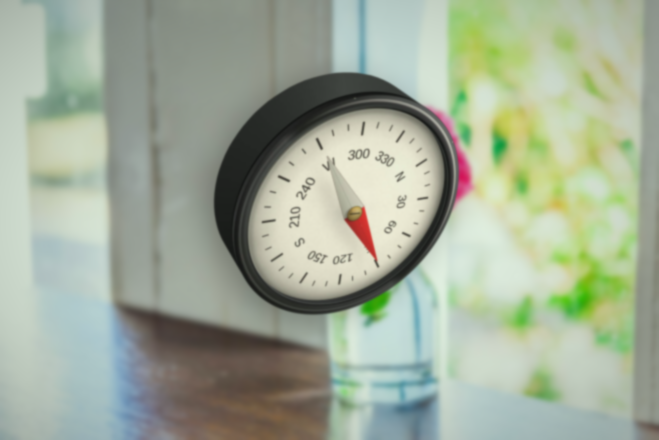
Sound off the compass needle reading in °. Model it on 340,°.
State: 90,°
